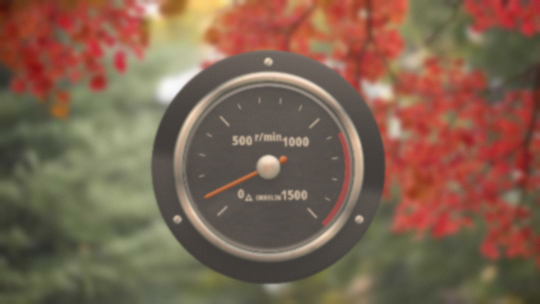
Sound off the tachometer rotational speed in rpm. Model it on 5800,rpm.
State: 100,rpm
